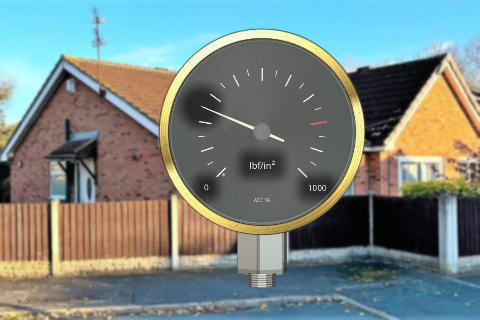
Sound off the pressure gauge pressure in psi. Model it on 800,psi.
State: 250,psi
